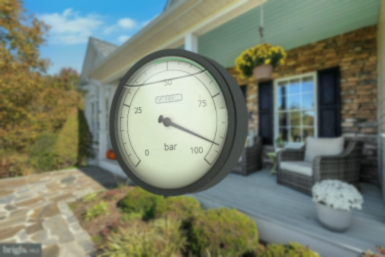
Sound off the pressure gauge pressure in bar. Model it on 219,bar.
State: 92.5,bar
